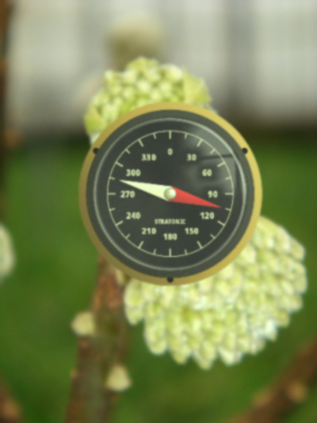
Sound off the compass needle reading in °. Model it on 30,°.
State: 105,°
